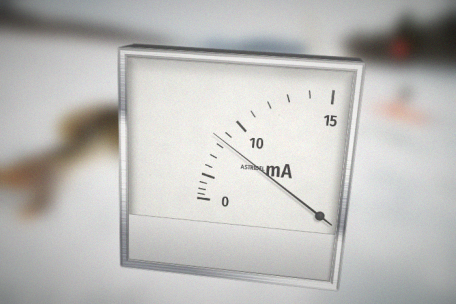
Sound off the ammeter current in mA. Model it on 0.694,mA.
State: 8.5,mA
